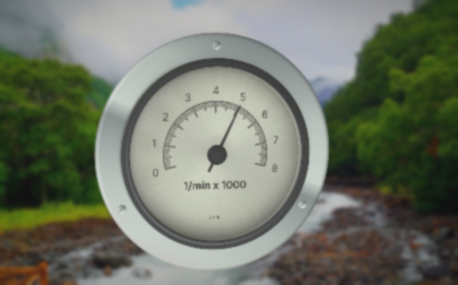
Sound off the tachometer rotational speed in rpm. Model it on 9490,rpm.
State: 5000,rpm
